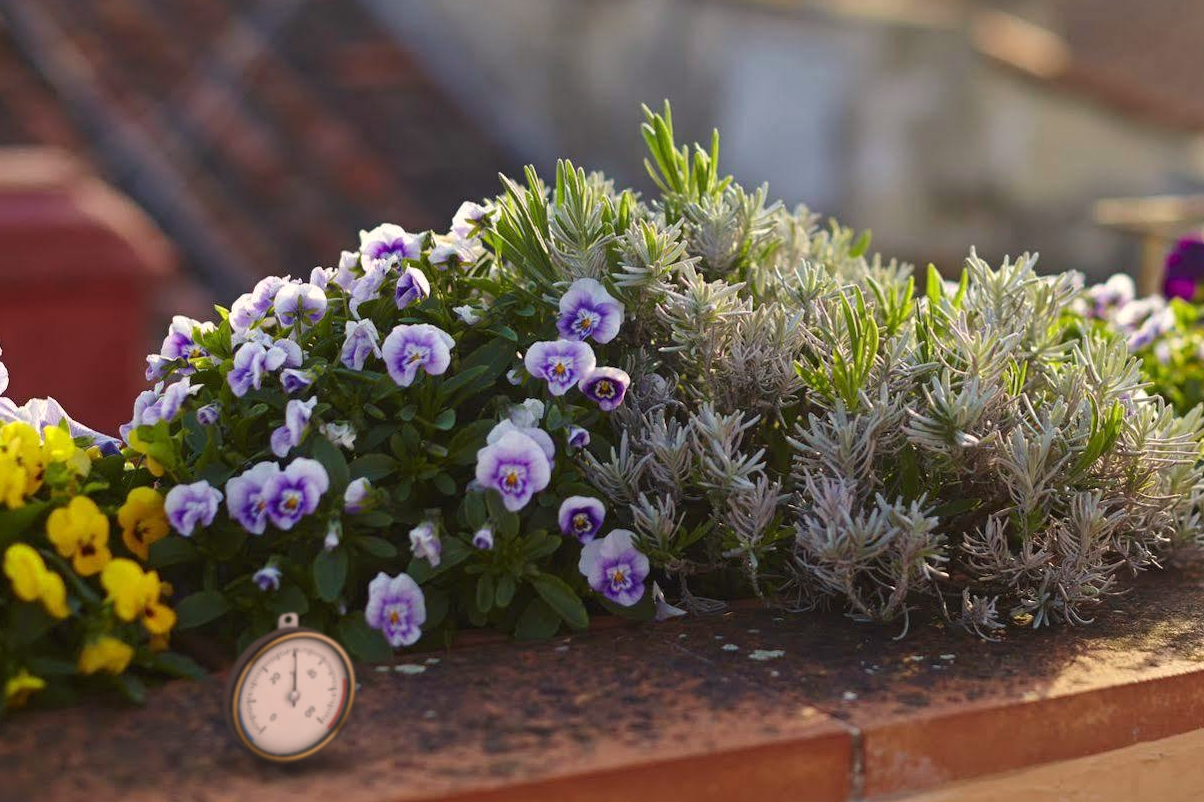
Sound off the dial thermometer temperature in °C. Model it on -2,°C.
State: 30,°C
